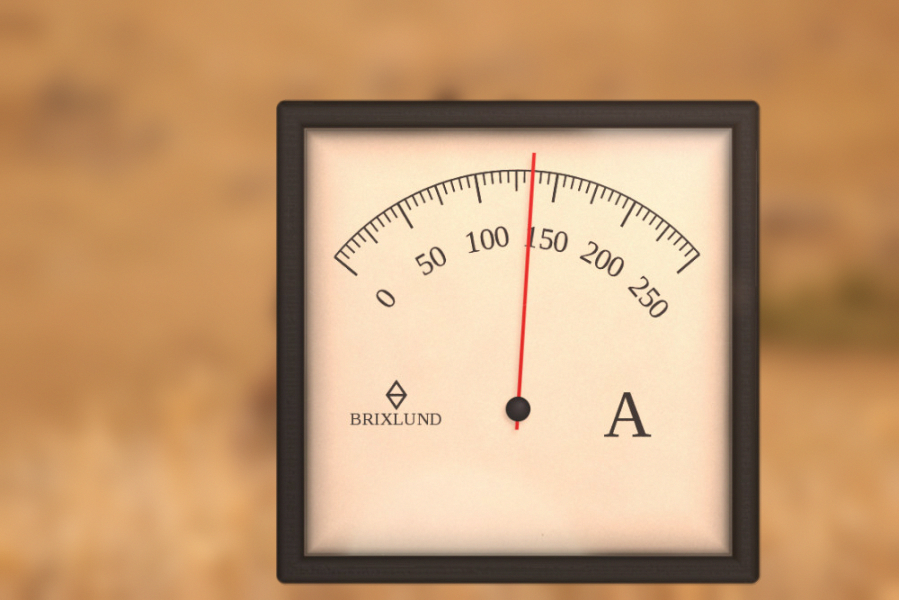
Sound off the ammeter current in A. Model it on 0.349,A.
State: 135,A
